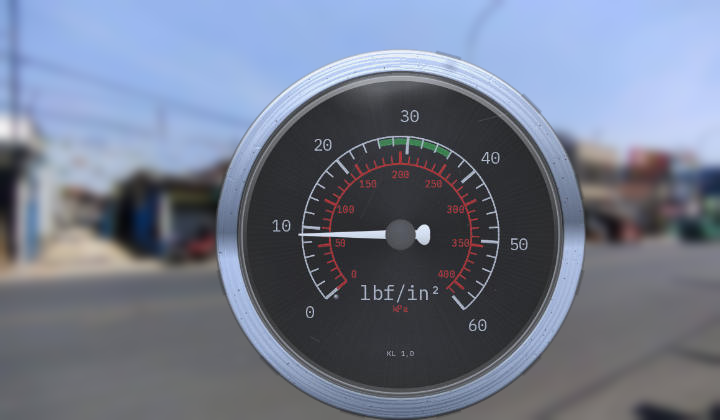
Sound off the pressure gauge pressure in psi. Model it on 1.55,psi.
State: 9,psi
